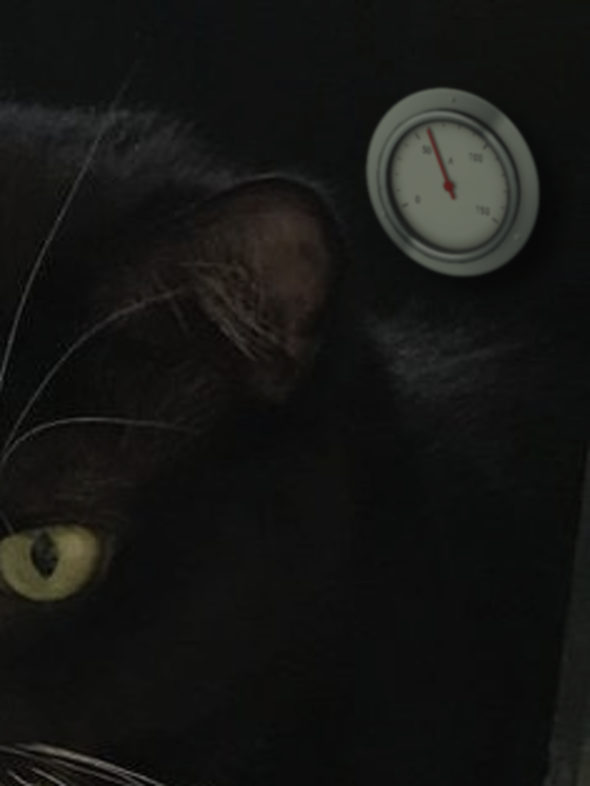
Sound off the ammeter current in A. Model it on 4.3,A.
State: 60,A
